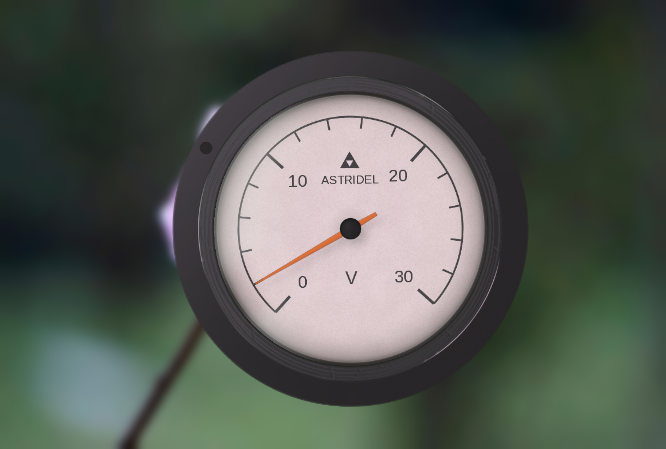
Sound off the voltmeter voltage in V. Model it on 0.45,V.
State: 2,V
